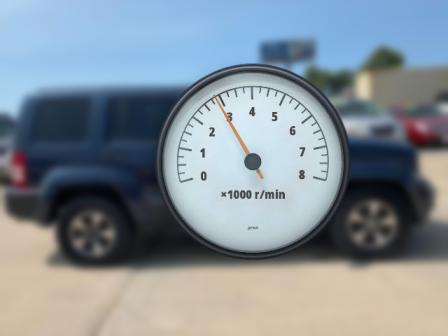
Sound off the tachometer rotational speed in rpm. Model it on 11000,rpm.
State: 2875,rpm
